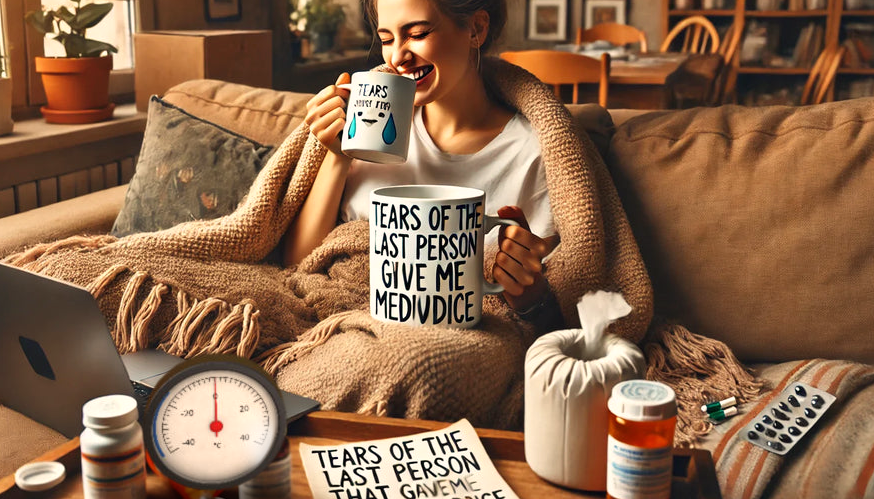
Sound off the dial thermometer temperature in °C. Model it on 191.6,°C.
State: 0,°C
